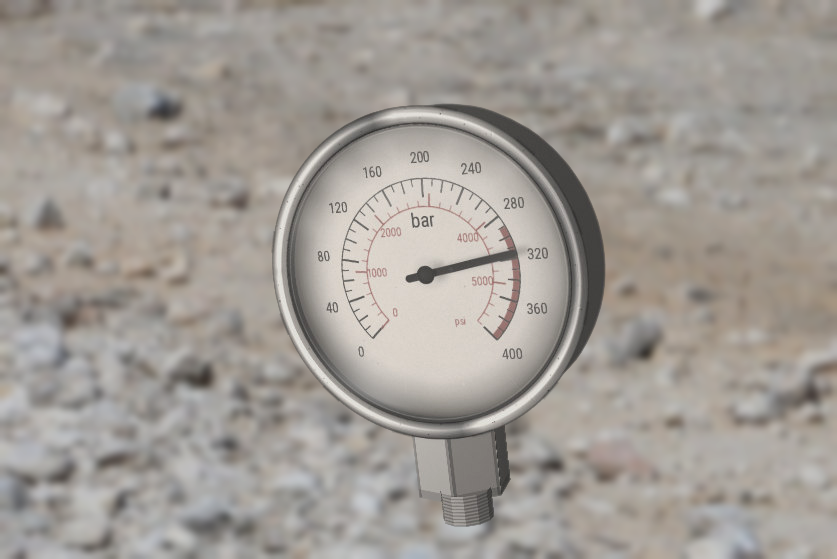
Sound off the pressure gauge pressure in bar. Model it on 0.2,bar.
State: 315,bar
